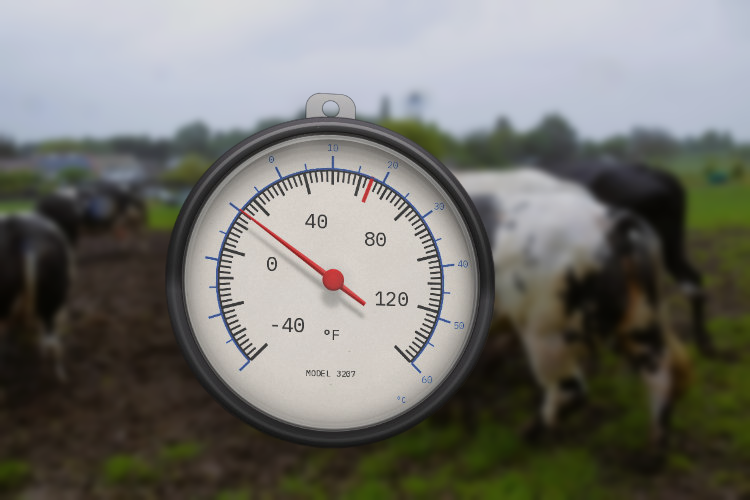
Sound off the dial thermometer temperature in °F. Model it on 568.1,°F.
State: 14,°F
